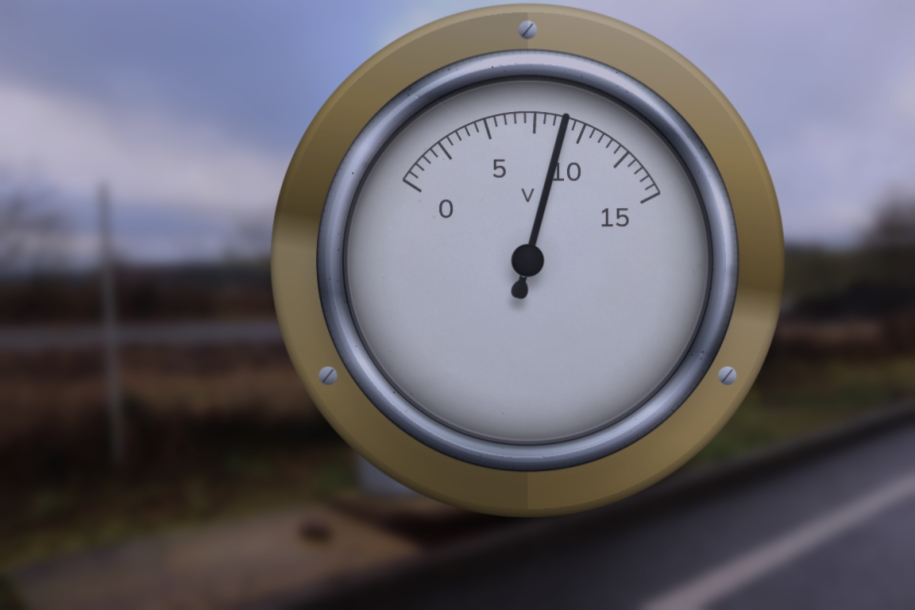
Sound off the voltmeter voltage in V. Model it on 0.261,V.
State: 9,V
